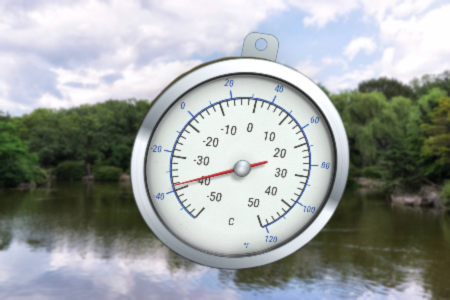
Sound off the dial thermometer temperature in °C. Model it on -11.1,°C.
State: -38,°C
